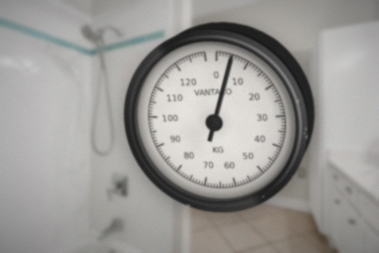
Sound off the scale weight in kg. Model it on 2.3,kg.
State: 5,kg
